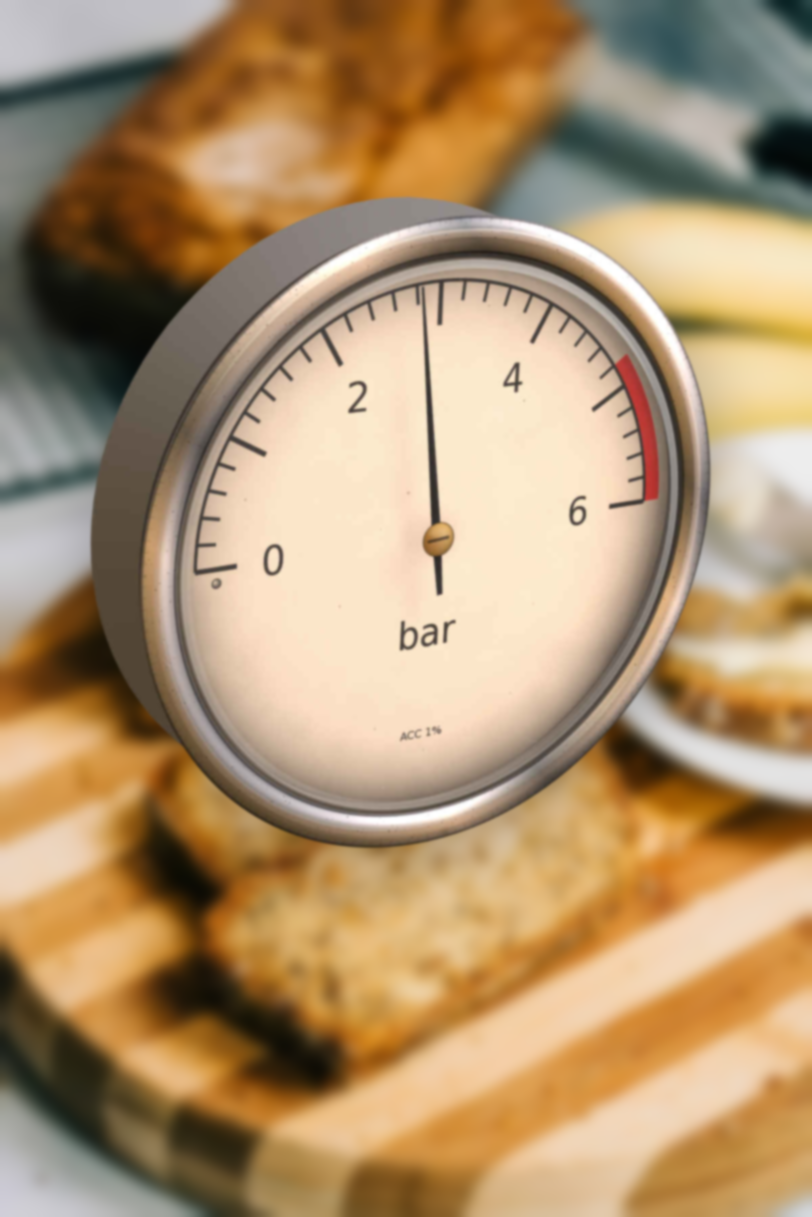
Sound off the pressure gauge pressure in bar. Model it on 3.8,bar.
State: 2.8,bar
